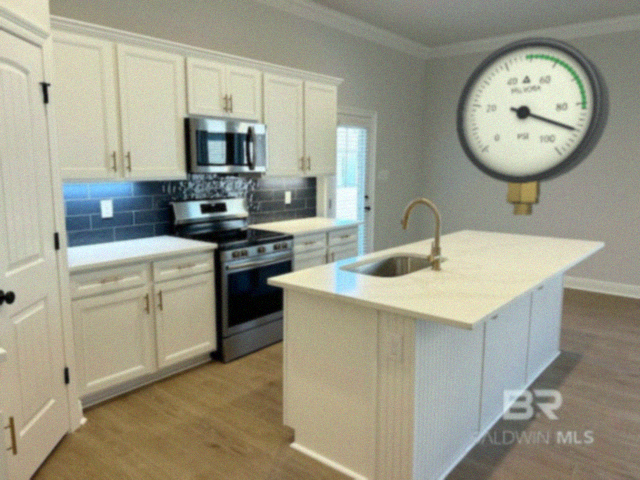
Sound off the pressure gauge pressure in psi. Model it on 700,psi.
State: 90,psi
